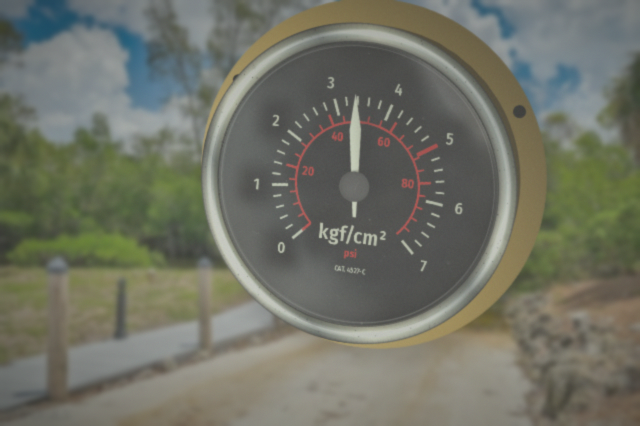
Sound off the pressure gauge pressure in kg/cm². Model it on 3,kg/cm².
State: 3.4,kg/cm²
